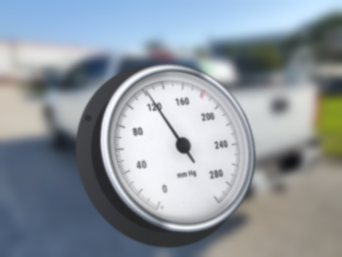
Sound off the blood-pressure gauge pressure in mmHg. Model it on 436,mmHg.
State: 120,mmHg
